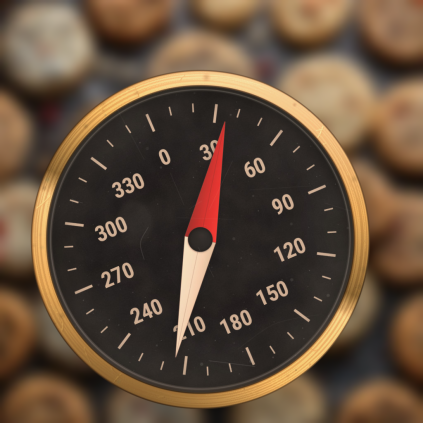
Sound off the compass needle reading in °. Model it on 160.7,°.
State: 35,°
